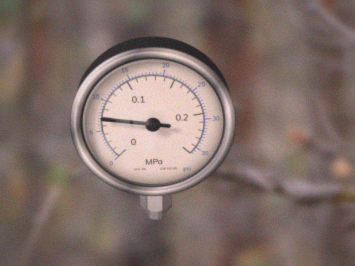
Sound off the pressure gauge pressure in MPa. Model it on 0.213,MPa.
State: 0.05,MPa
